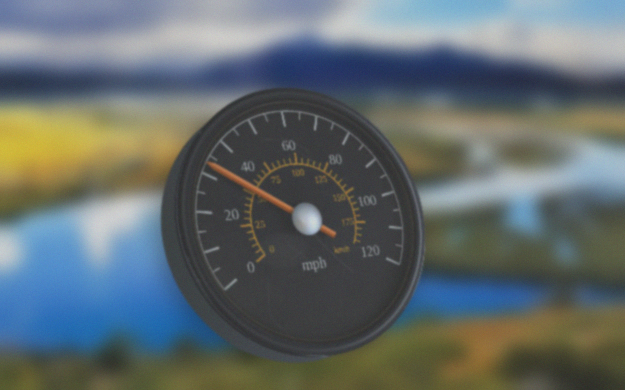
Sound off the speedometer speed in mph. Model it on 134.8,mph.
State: 32.5,mph
